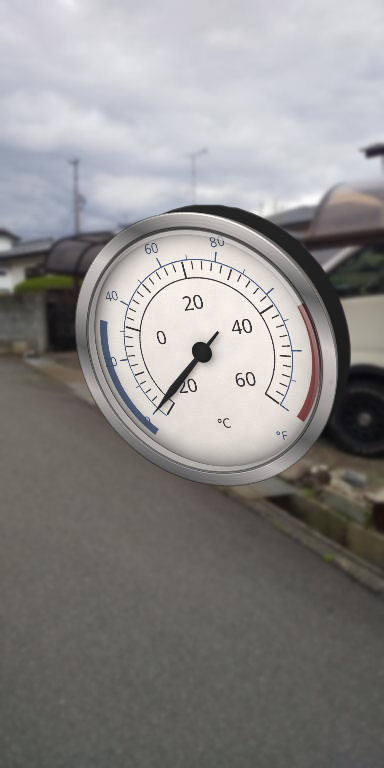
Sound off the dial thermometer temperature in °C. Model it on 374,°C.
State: -18,°C
